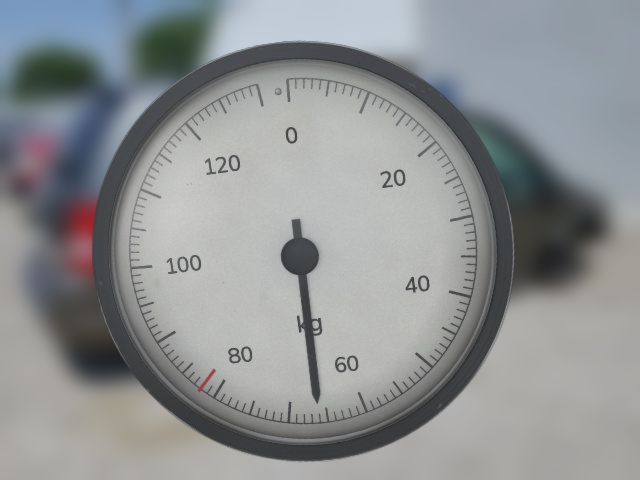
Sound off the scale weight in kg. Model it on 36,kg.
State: 66,kg
